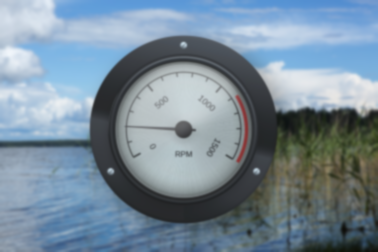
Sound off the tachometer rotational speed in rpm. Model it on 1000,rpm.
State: 200,rpm
